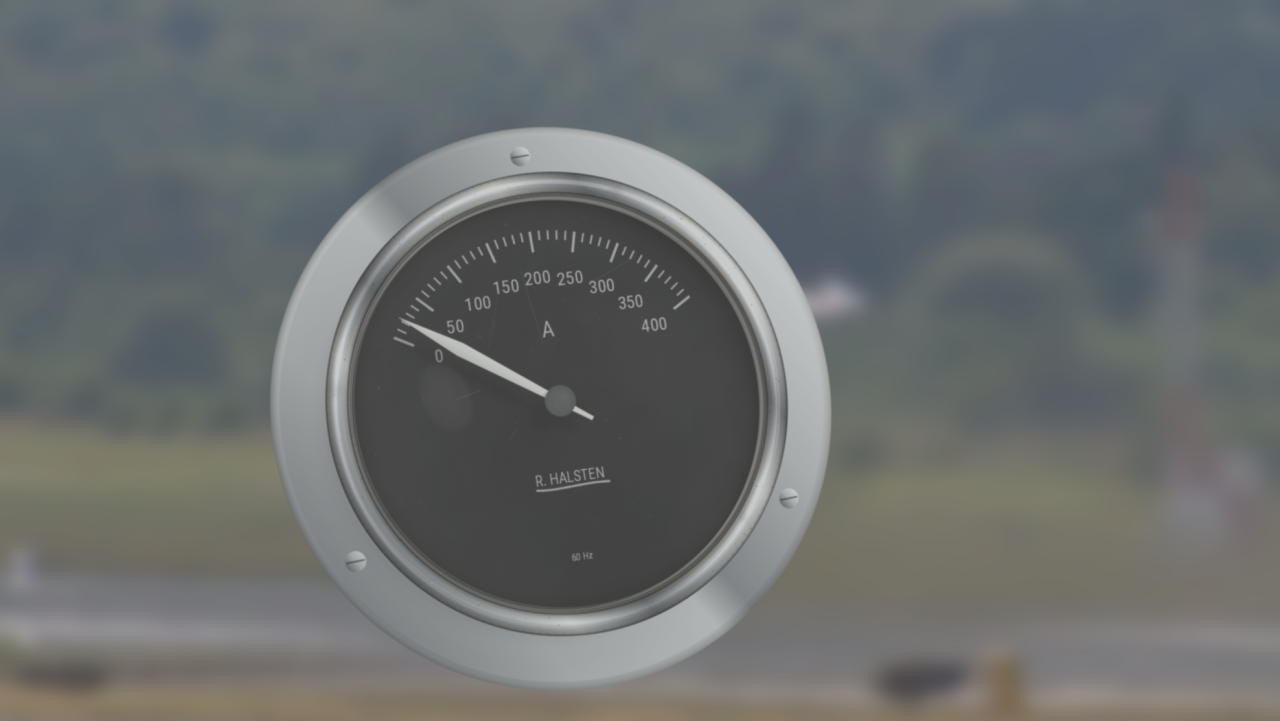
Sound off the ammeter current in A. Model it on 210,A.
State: 20,A
